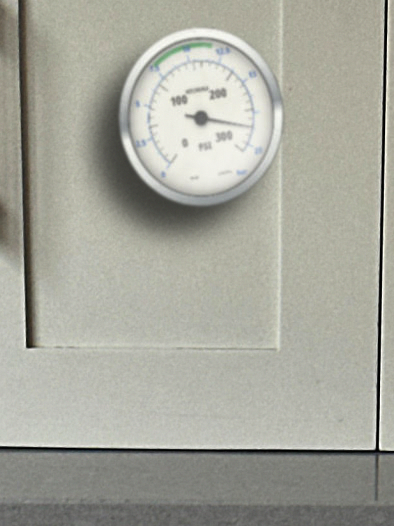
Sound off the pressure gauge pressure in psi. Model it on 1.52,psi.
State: 270,psi
